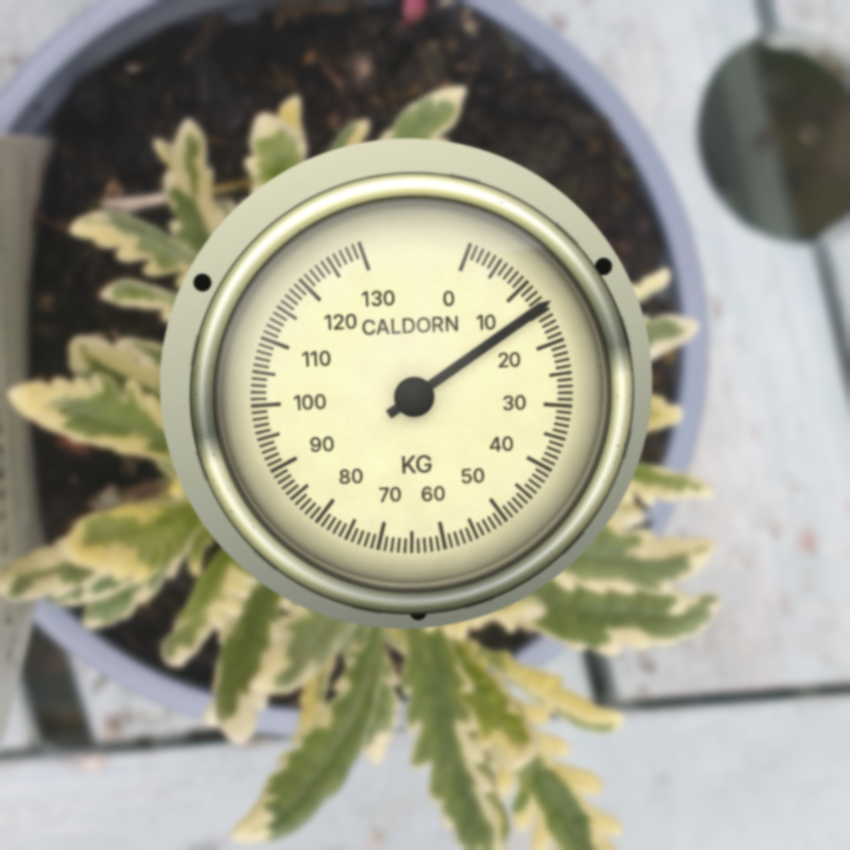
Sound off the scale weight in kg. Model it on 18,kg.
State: 14,kg
